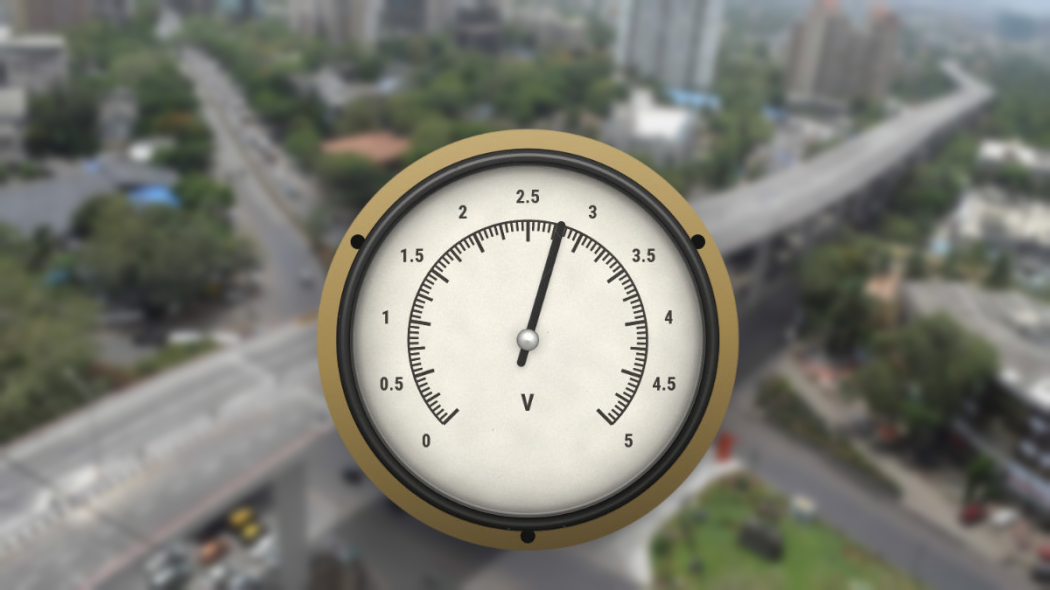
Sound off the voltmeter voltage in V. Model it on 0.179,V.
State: 2.8,V
